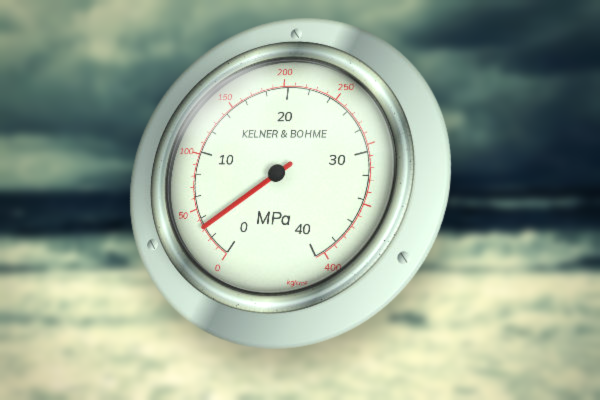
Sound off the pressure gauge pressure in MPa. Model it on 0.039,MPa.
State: 3,MPa
